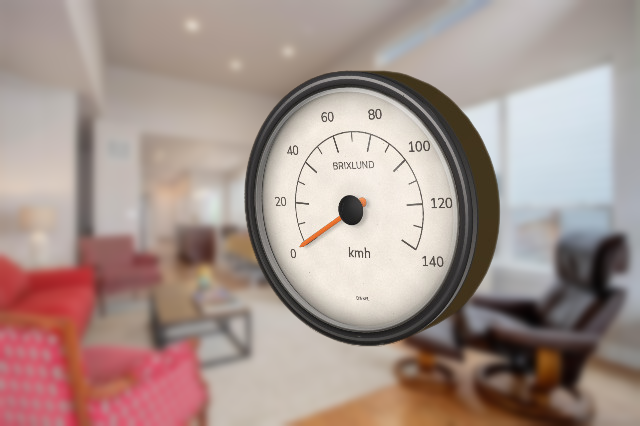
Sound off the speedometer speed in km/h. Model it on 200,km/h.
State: 0,km/h
